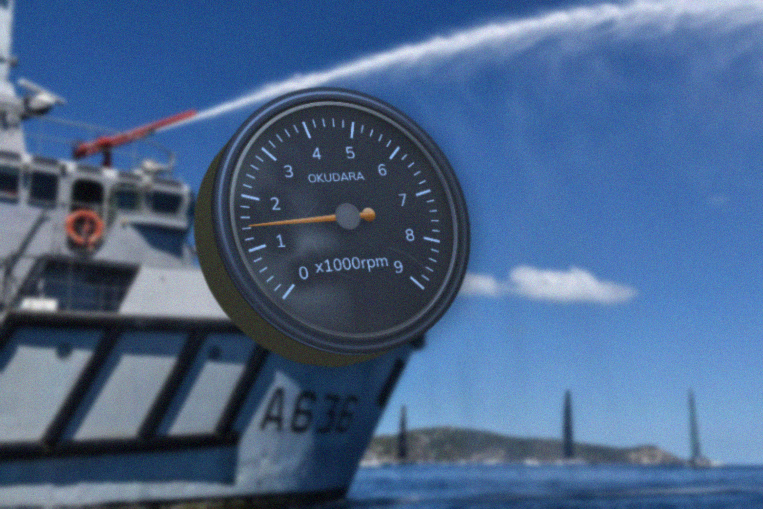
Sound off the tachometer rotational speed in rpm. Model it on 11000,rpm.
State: 1400,rpm
